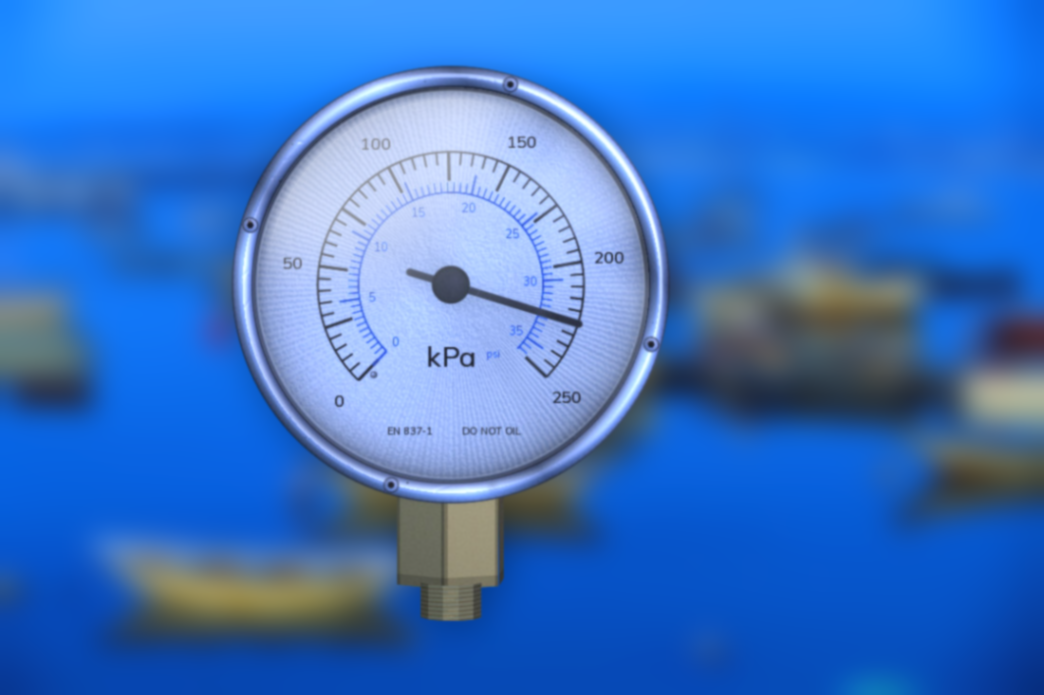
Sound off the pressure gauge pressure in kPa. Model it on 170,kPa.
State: 225,kPa
